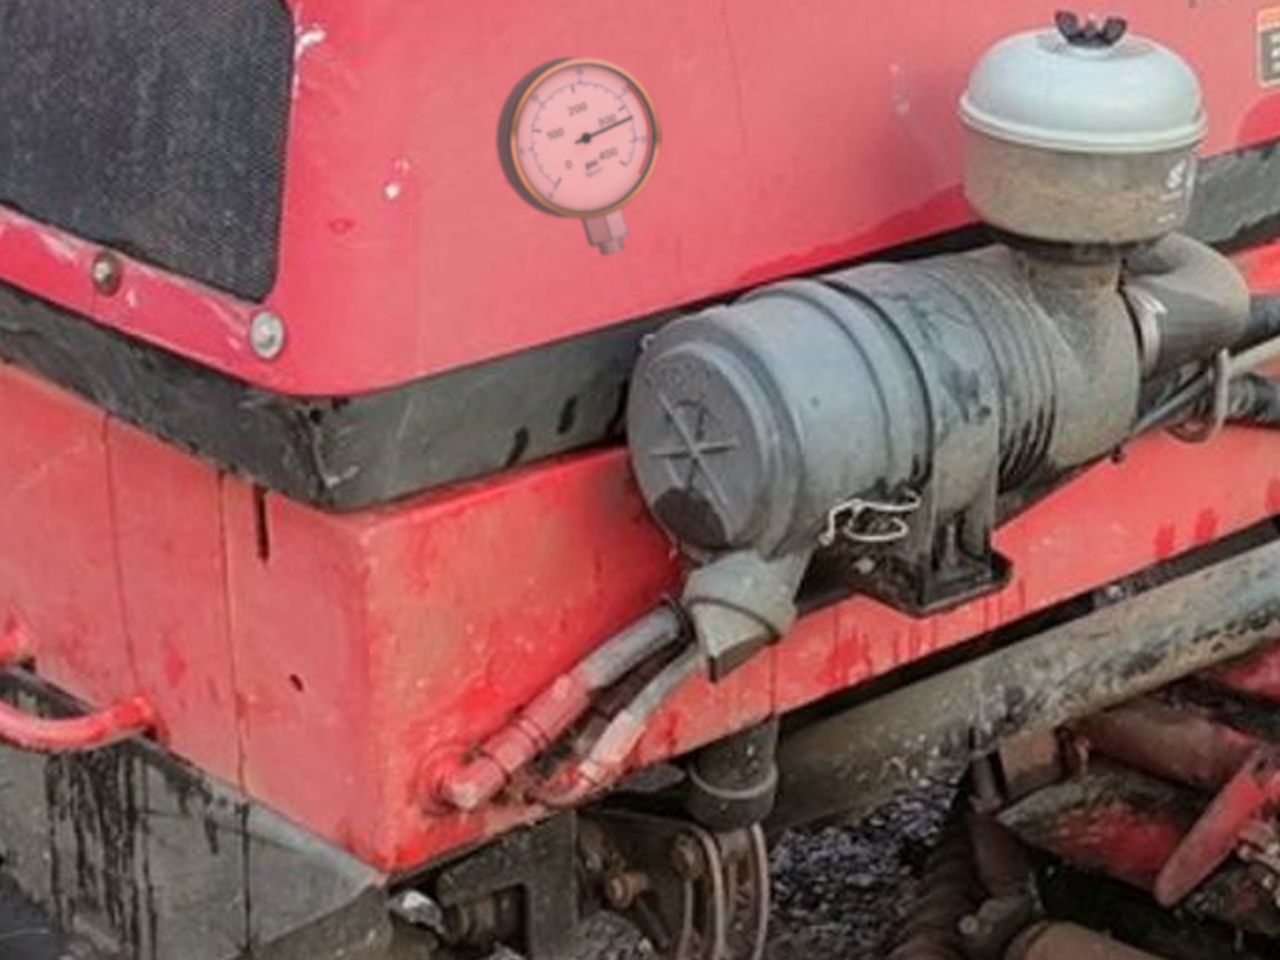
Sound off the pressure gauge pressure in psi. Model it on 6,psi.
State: 320,psi
